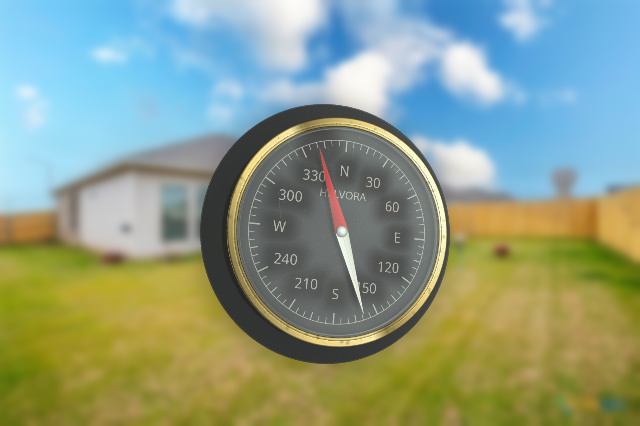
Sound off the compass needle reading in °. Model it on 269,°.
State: 340,°
